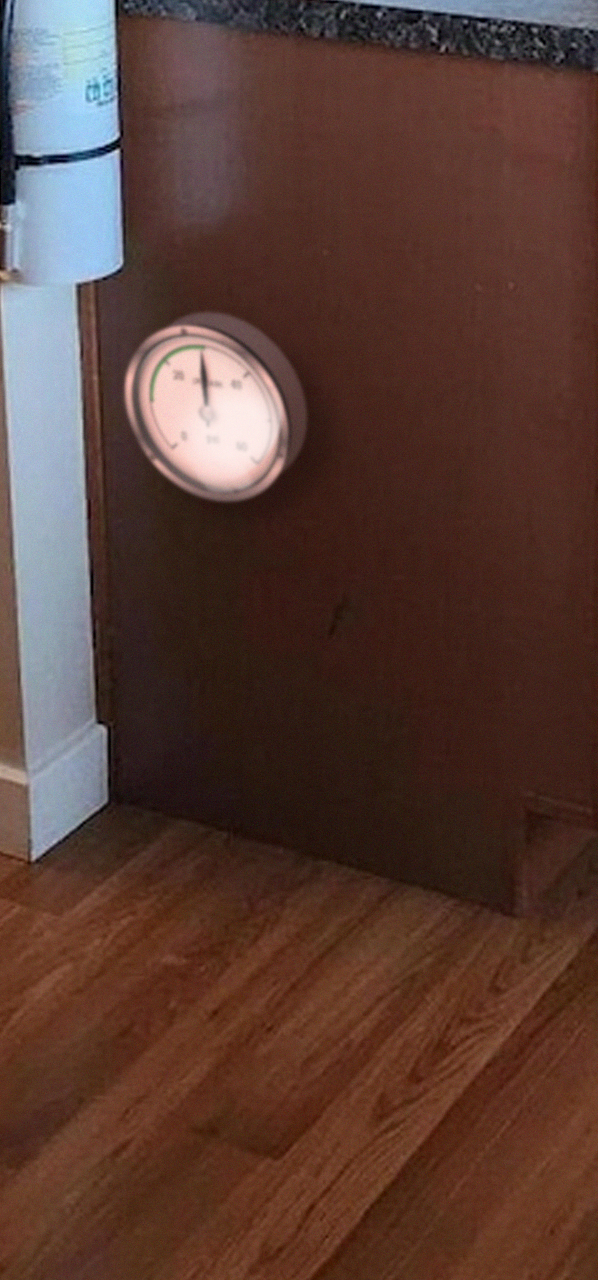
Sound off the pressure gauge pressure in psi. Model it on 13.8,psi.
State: 30,psi
